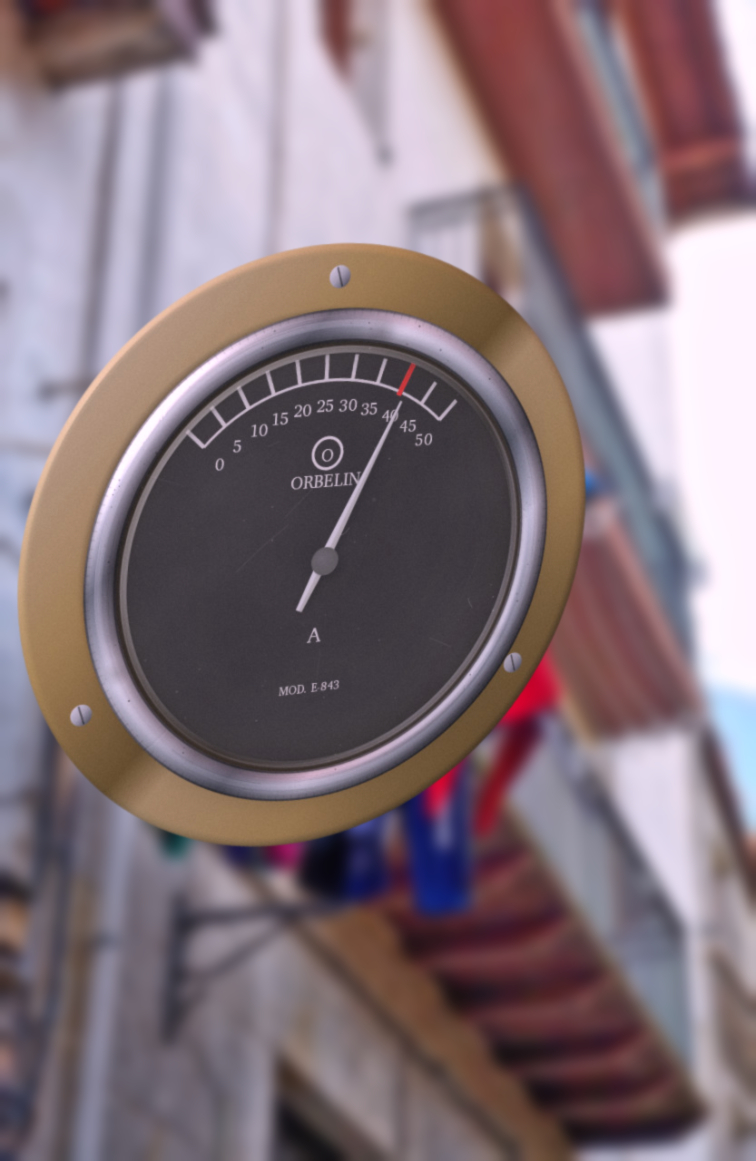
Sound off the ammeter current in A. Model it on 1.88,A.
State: 40,A
